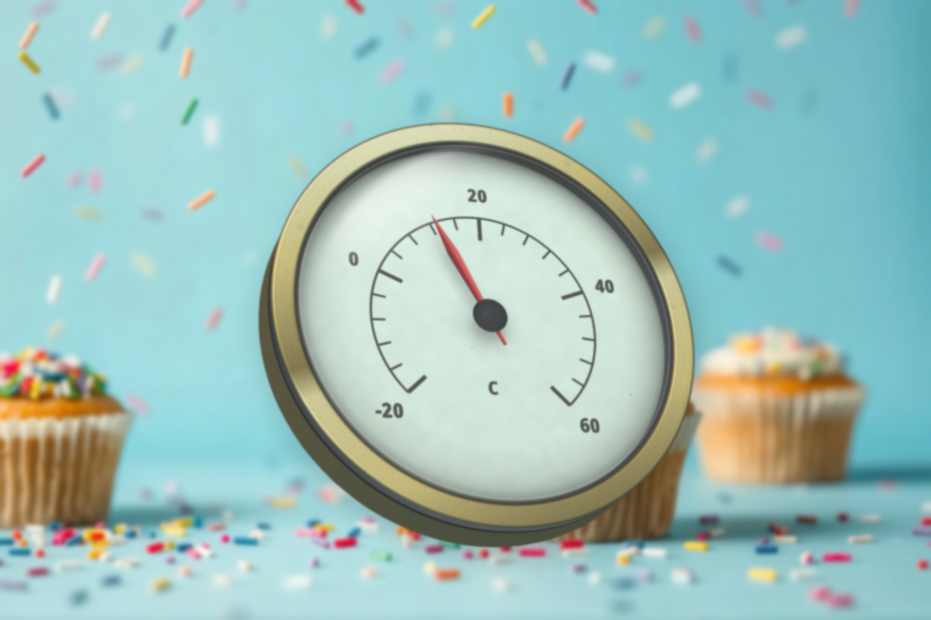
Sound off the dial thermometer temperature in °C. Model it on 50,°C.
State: 12,°C
